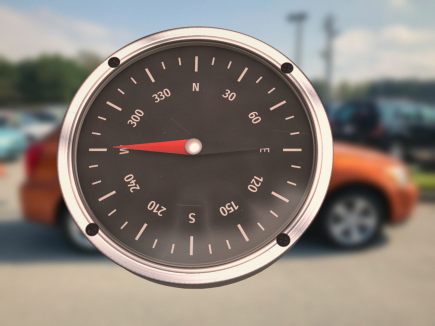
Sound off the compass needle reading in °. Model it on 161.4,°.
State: 270,°
